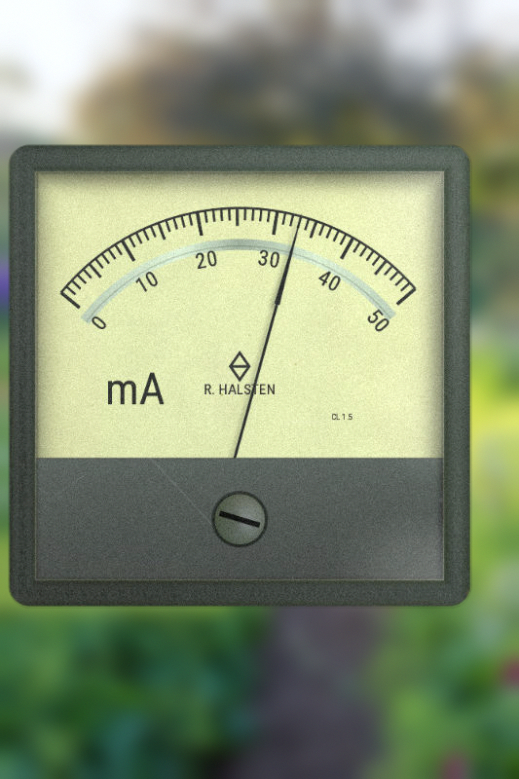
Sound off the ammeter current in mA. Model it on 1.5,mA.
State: 33,mA
